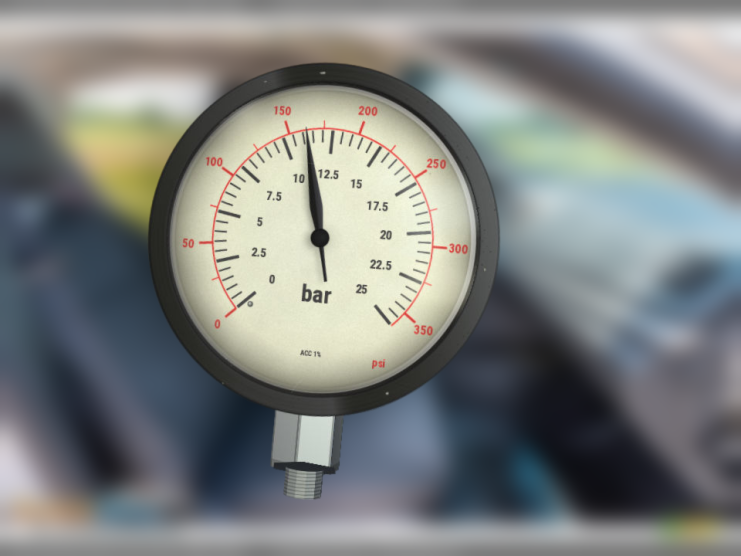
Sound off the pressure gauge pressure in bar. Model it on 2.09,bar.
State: 11.25,bar
